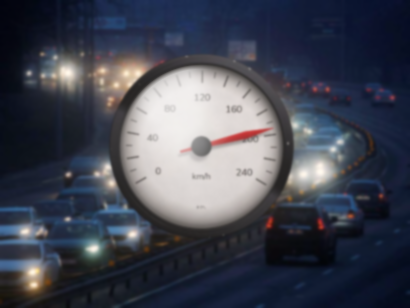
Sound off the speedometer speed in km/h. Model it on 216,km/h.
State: 195,km/h
